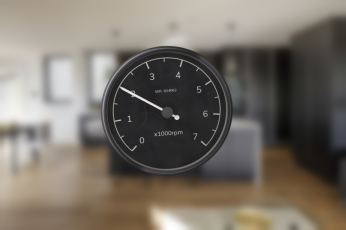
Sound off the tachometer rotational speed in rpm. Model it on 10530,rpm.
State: 2000,rpm
